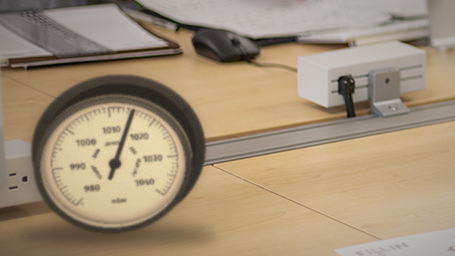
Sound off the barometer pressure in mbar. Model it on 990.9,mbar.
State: 1015,mbar
